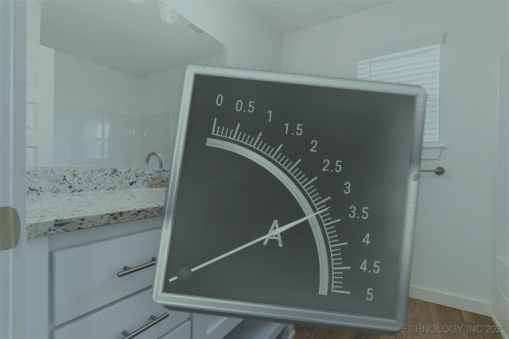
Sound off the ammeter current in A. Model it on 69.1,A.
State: 3.2,A
